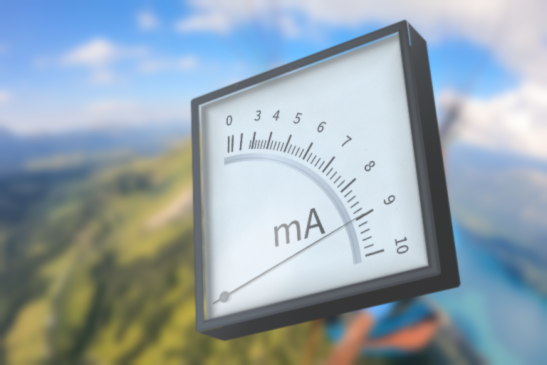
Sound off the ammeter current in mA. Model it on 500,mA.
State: 9,mA
